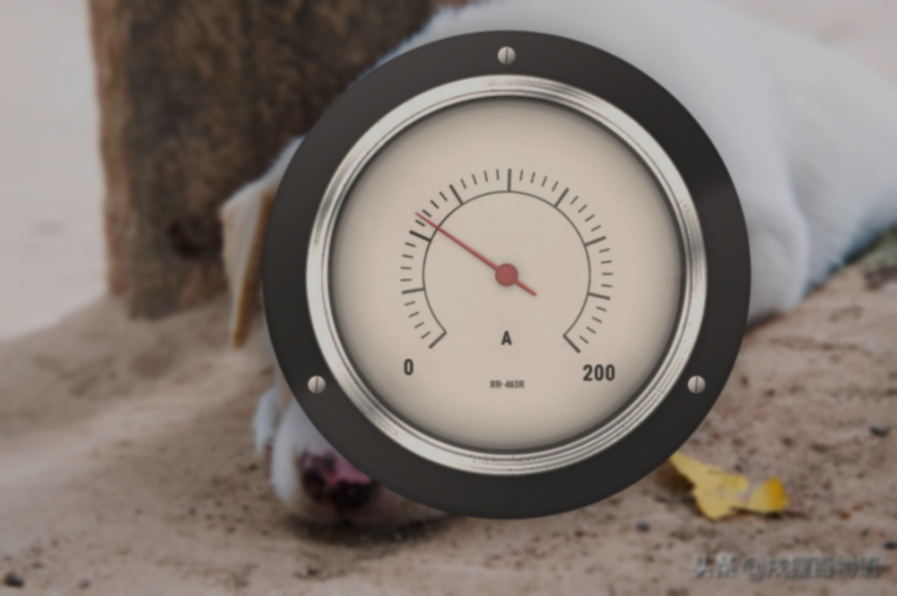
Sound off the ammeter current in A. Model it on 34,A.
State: 57.5,A
